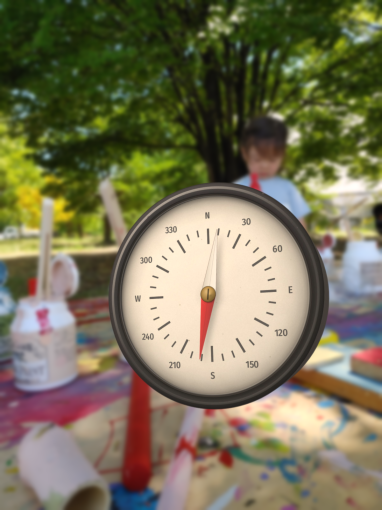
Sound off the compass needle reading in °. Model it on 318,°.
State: 190,°
